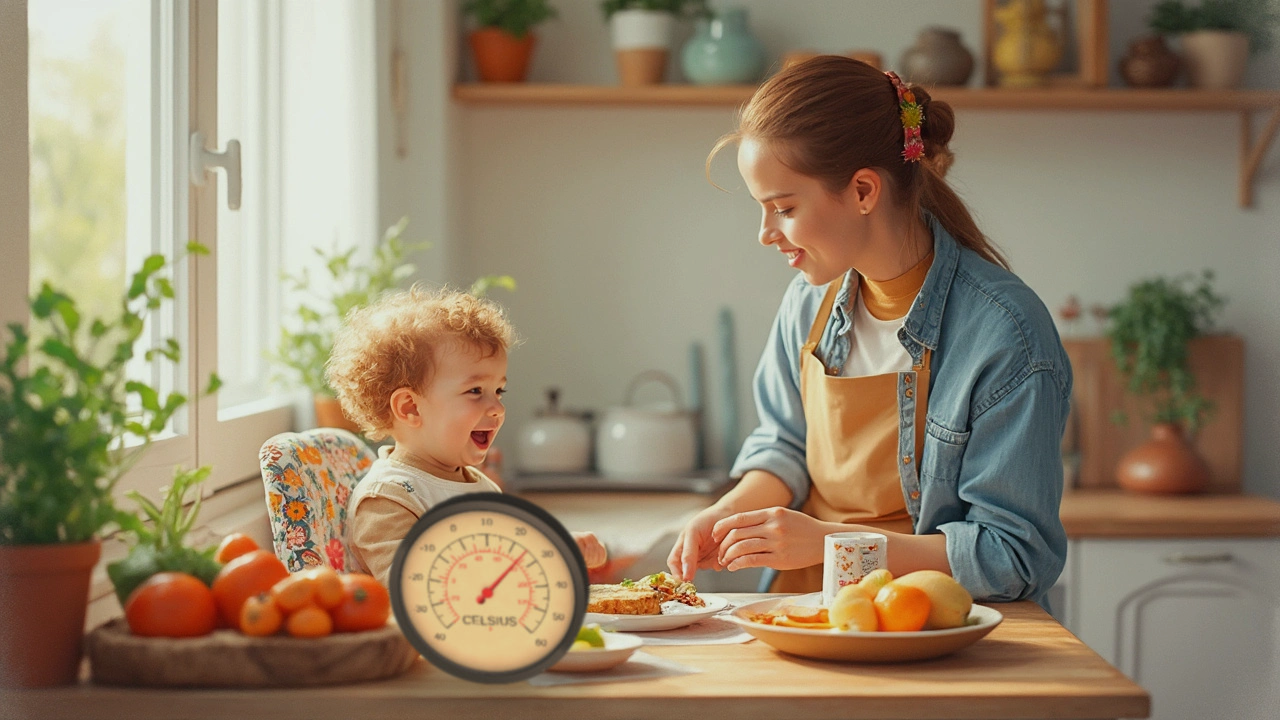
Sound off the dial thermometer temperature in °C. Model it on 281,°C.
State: 25,°C
